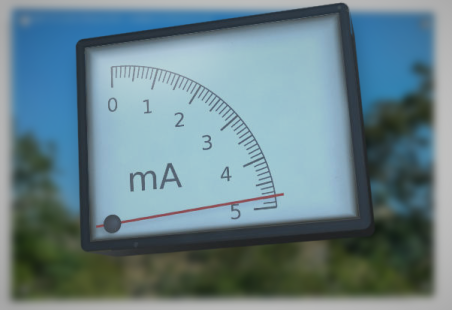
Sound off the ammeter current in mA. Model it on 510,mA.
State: 4.8,mA
